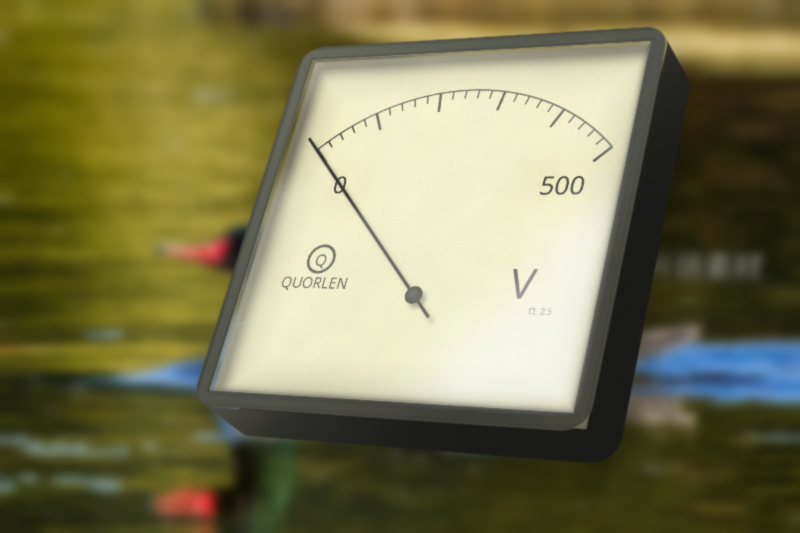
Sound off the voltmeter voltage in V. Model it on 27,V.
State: 0,V
